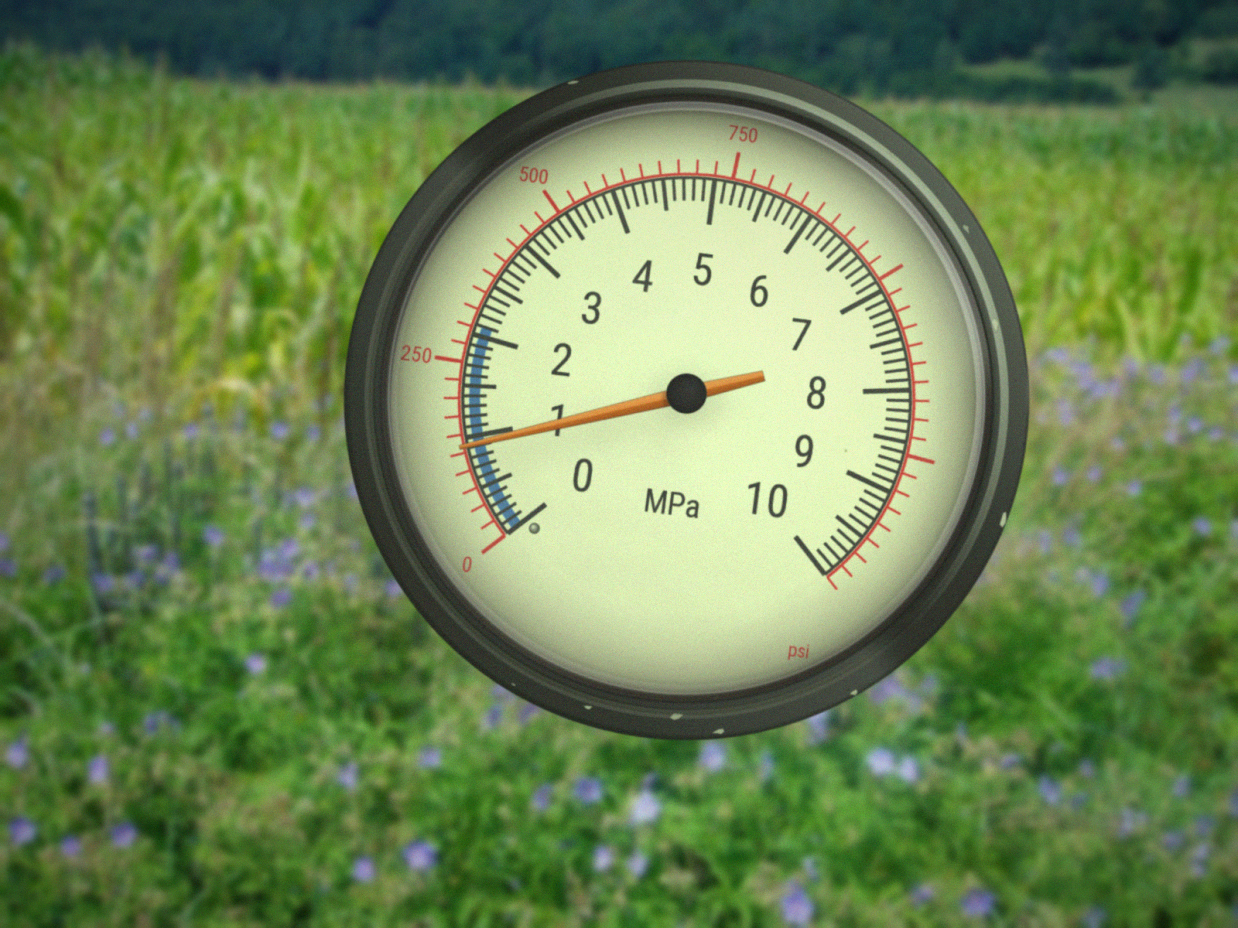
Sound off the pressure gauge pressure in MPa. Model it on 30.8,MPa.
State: 0.9,MPa
